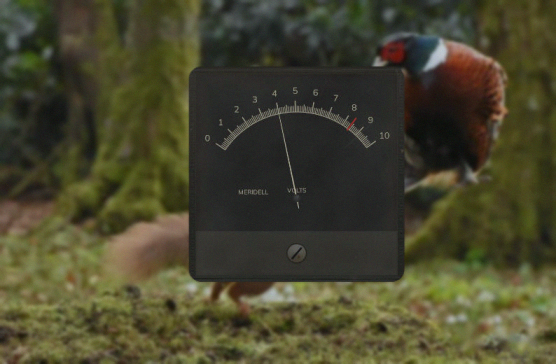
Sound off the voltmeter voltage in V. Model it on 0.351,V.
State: 4,V
